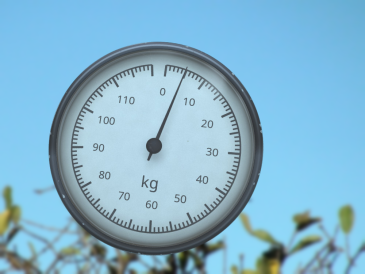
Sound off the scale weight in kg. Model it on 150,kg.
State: 5,kg
